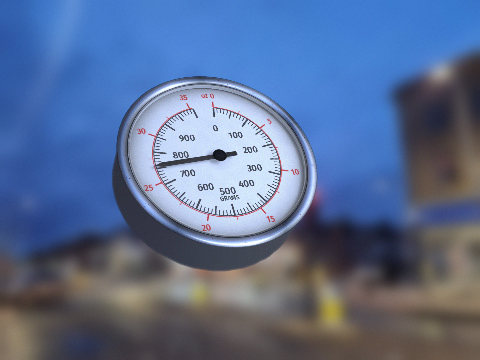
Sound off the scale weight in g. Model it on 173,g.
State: 750,g
